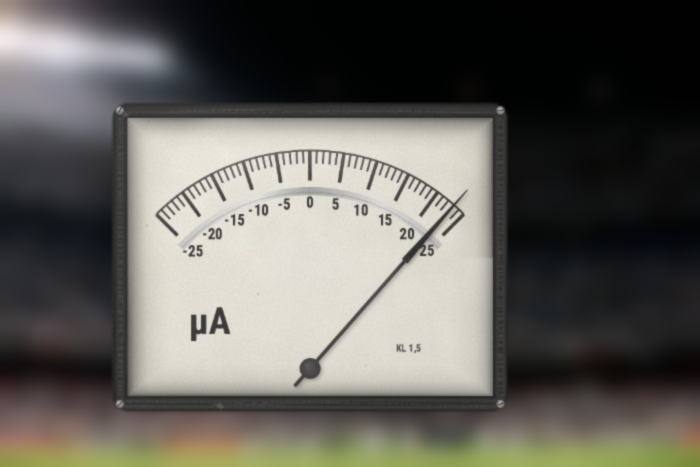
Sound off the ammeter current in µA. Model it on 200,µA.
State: 23,µA
